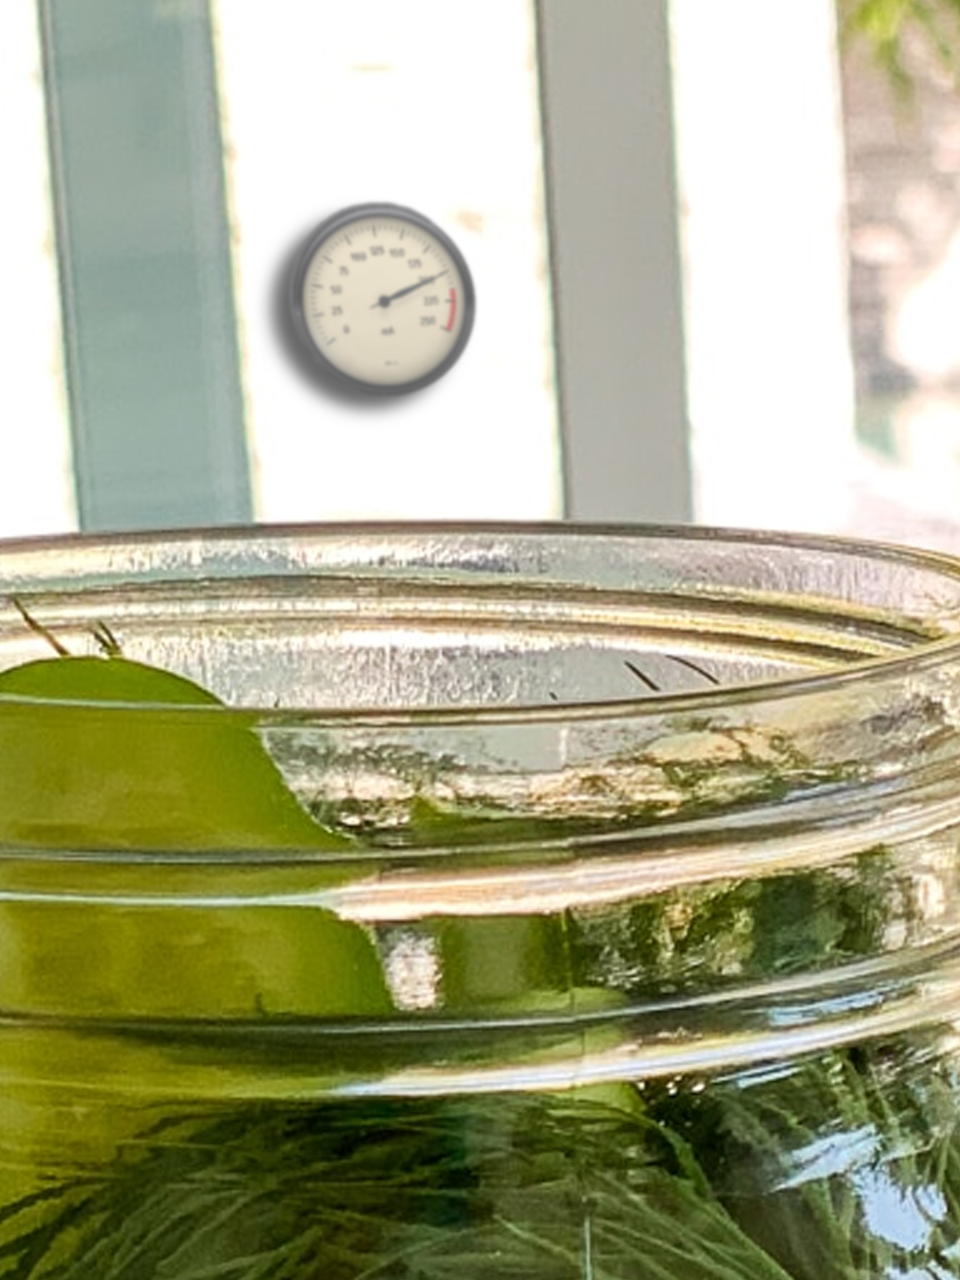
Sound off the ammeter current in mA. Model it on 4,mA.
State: 200,mA
